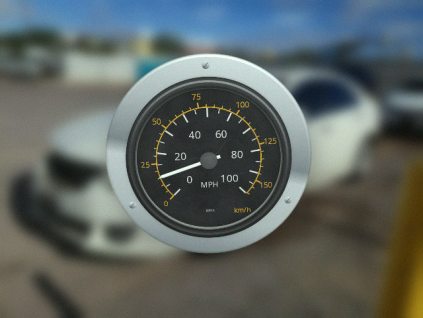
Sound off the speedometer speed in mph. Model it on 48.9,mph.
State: 10,mph
